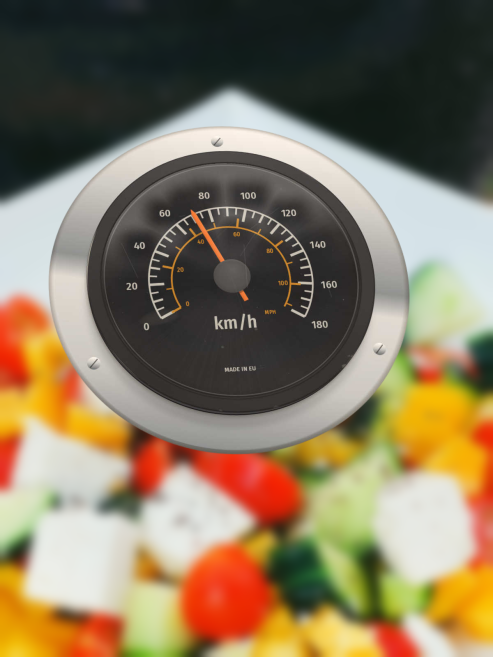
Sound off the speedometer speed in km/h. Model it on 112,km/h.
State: 70,km/h
